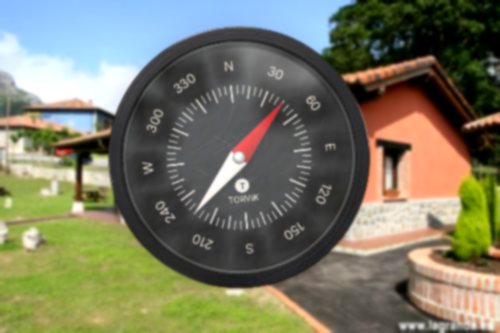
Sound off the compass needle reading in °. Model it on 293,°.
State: 45,°
